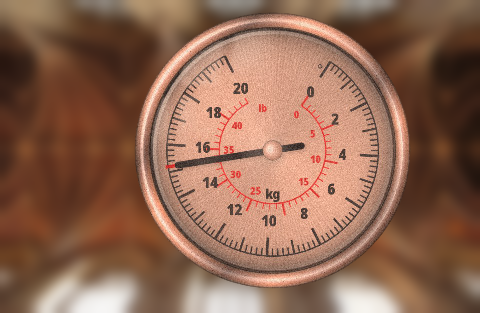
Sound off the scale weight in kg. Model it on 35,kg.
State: 15.2,kg
